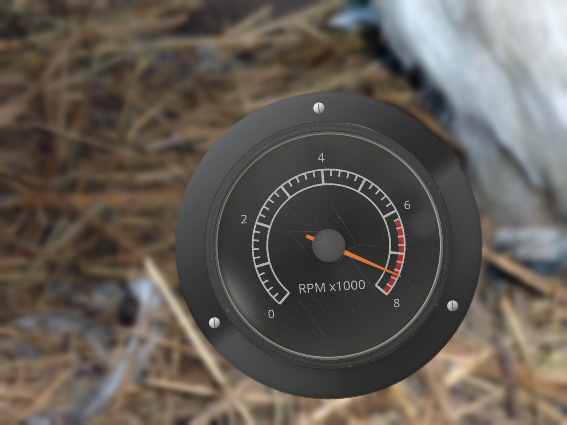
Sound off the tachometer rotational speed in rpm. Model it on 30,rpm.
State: 7500,rpm
